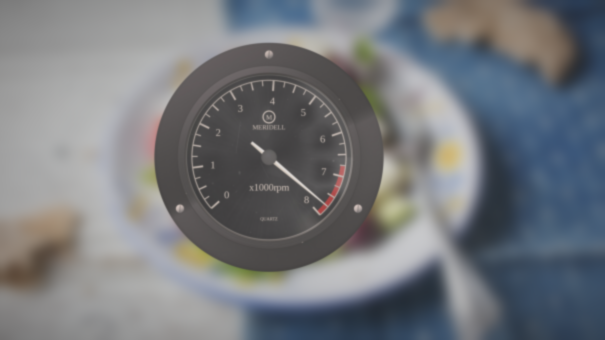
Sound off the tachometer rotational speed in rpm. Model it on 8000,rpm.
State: 7750,rpm
